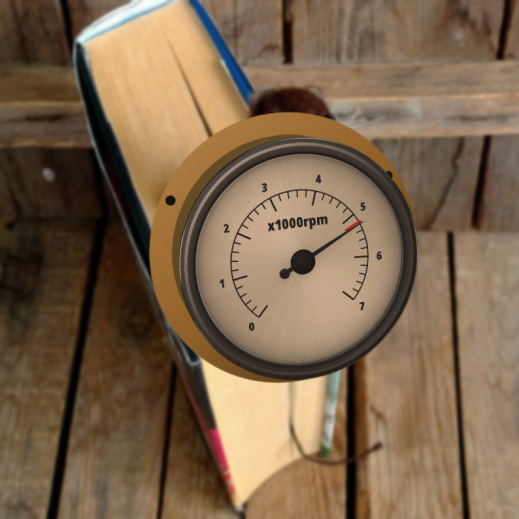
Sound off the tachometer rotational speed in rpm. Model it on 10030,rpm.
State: 5200,rpm
